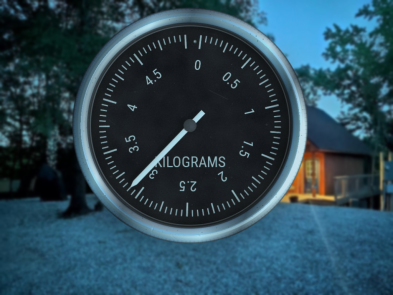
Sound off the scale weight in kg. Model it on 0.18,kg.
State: 3.1,kg
